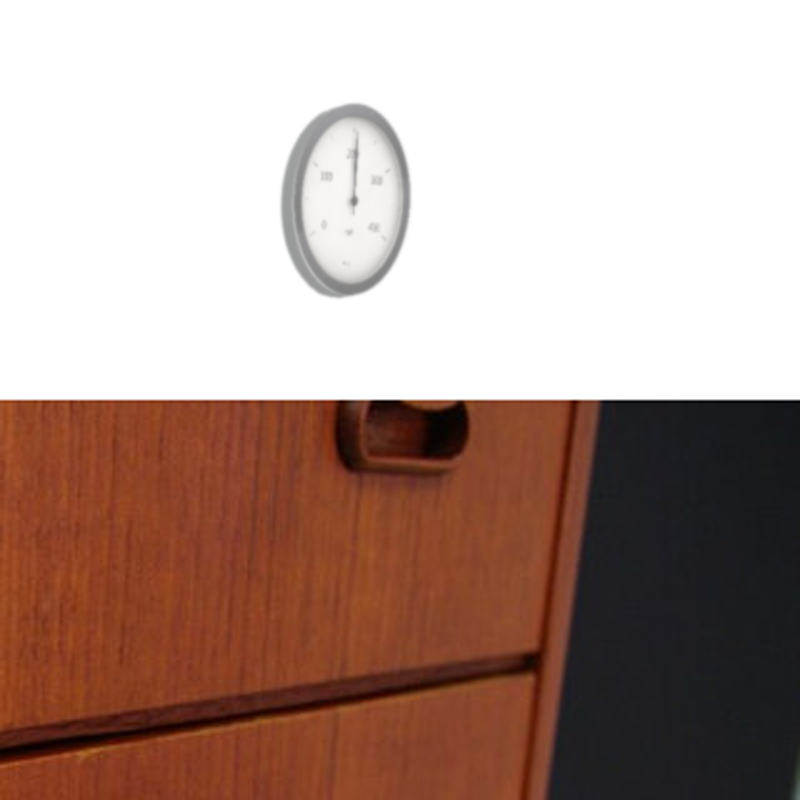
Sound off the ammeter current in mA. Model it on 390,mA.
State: 200,mA
